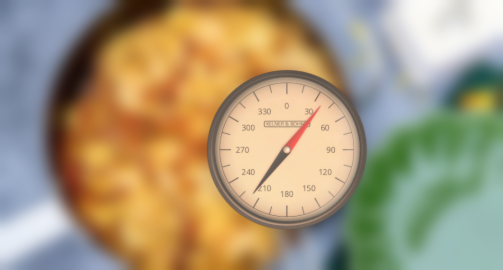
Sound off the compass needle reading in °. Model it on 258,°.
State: 37.5,°
